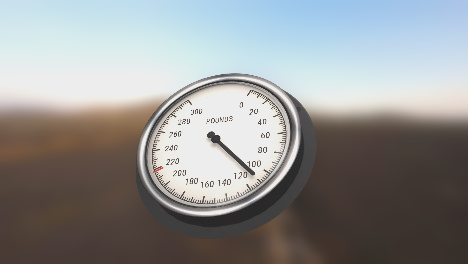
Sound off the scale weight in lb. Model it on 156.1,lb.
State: 110,lb
